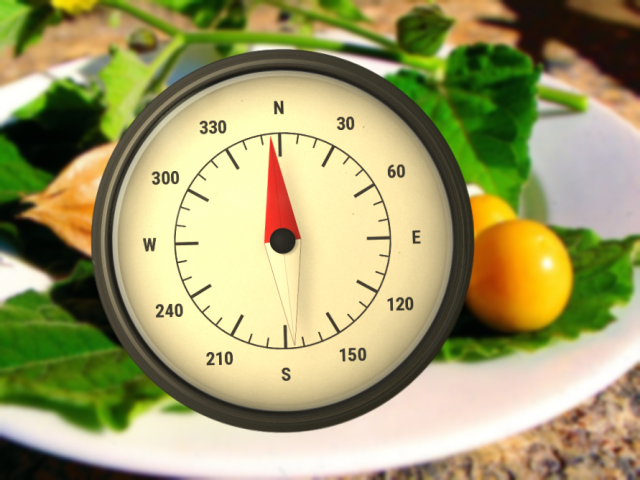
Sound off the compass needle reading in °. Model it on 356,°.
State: 355,°
